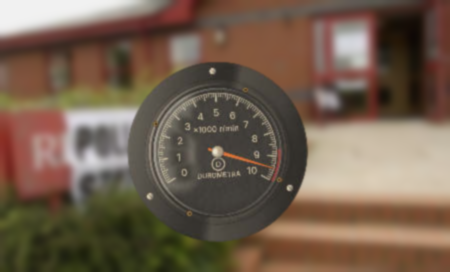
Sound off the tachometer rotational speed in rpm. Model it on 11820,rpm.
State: 9500,rpm
